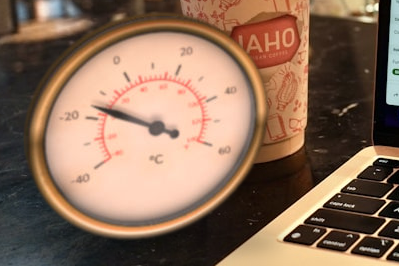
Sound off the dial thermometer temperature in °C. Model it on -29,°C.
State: -15,°C
